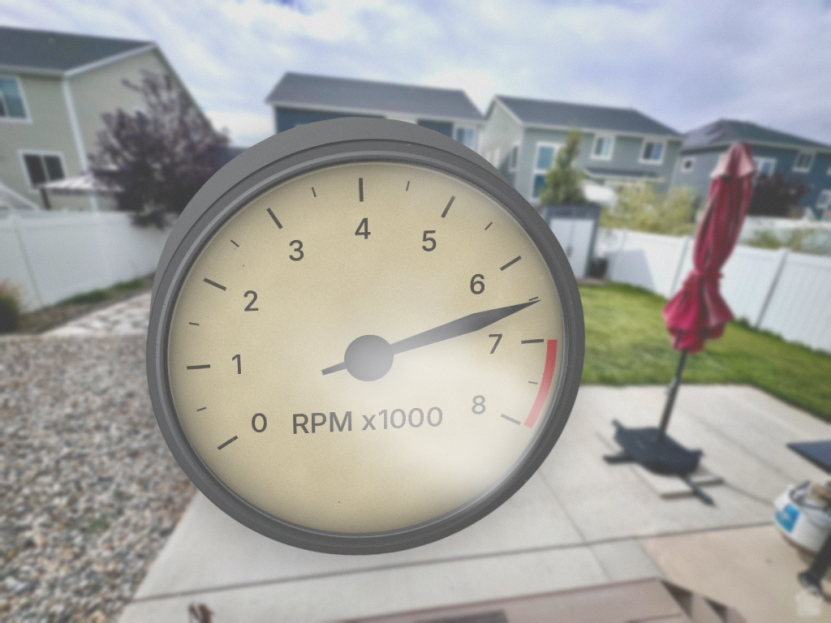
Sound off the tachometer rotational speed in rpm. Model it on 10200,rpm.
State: 6500,rpm
